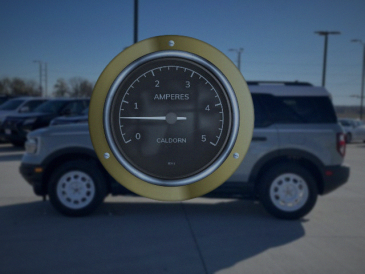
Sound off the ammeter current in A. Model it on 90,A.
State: 0.6,A
